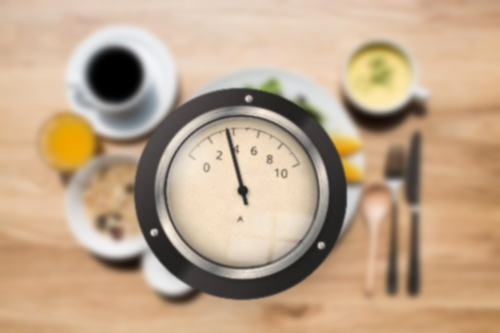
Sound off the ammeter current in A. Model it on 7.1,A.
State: 3.5,A
